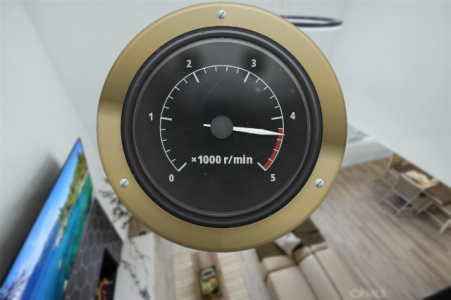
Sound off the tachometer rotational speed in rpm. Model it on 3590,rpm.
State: 4300,rpm
